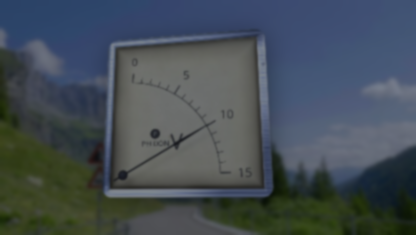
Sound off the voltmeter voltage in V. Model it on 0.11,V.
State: 10,V
